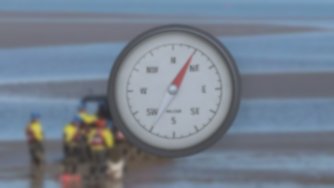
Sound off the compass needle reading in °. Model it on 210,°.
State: 30,°
